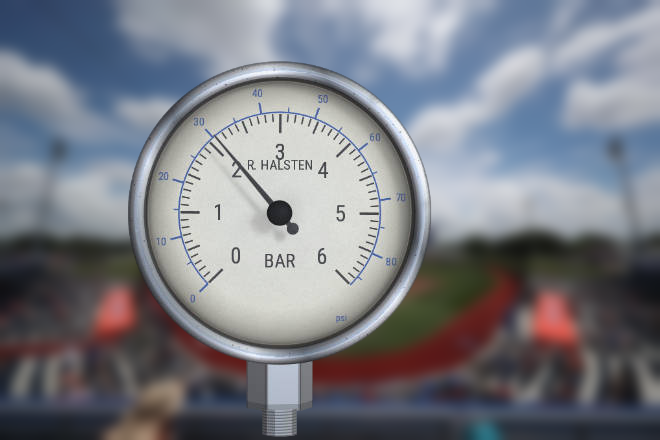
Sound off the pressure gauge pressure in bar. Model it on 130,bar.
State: 2.1,bar
